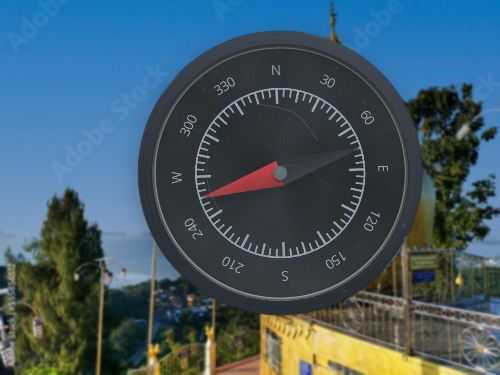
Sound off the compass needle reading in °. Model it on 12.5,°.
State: 255,°
